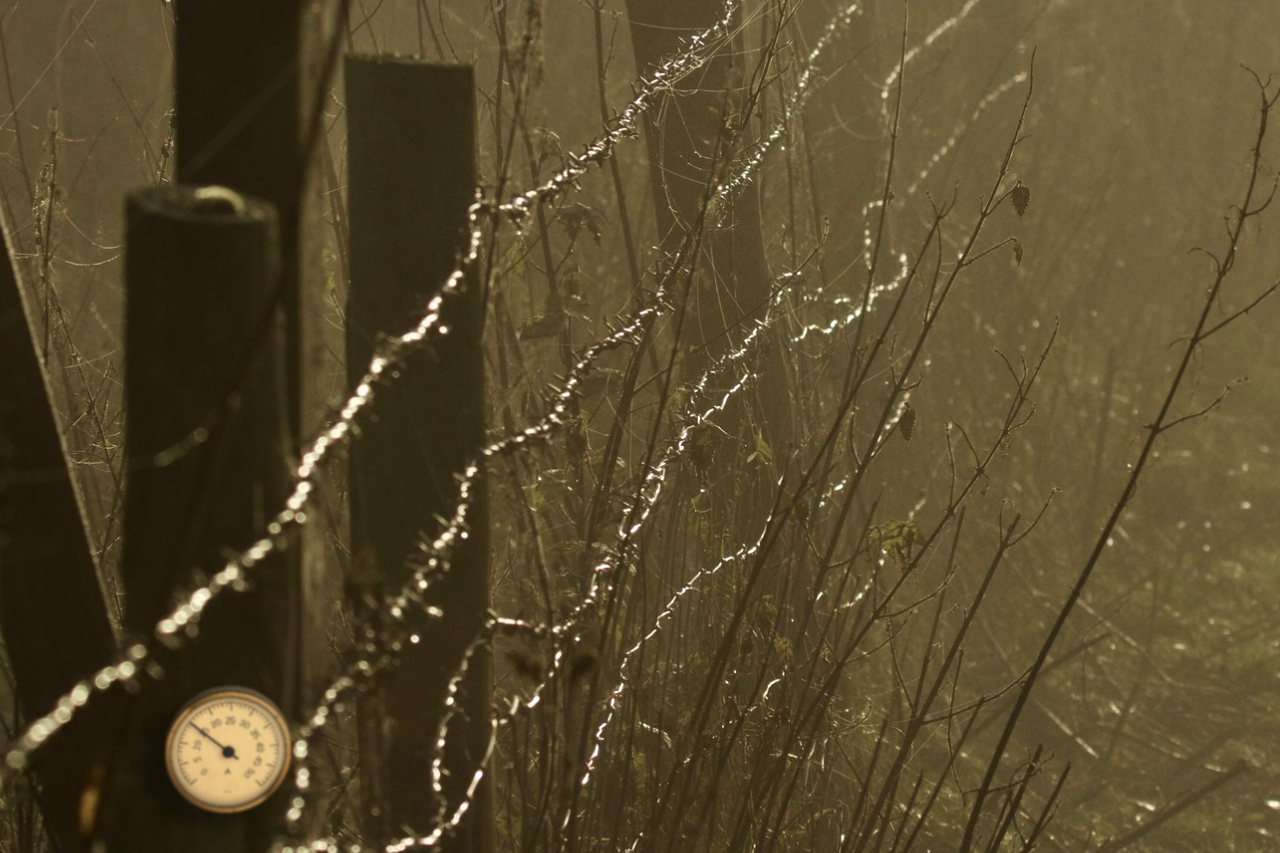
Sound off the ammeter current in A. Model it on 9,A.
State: 15,A
